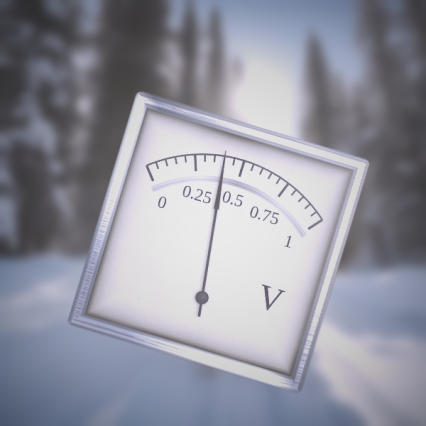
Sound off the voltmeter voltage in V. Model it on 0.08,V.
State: 0.4,V
